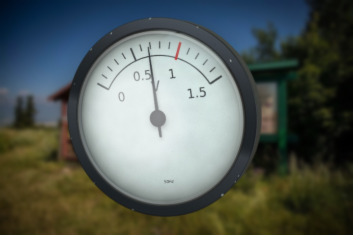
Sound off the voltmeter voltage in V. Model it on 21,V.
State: 0.7,V
